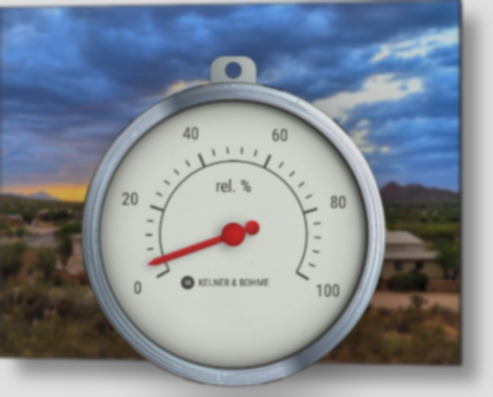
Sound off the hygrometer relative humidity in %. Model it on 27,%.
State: 4,%
